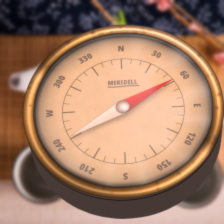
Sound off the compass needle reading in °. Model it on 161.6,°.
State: 60,°
